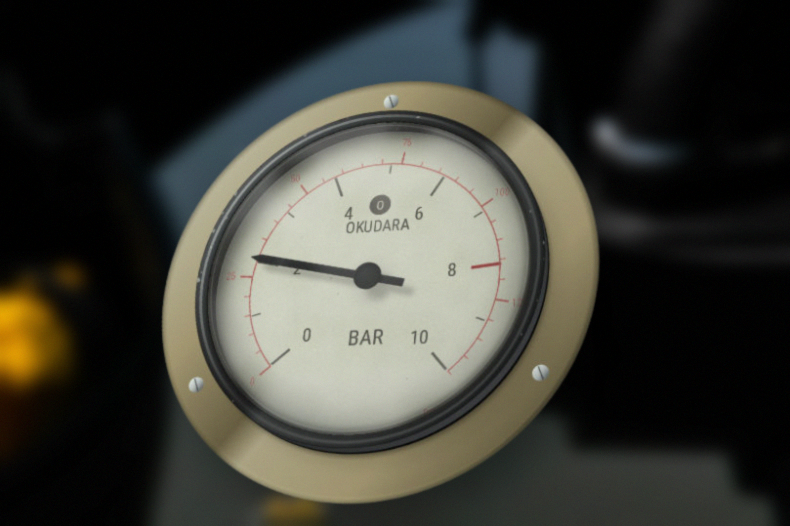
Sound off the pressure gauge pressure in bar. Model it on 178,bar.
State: 2,bar
